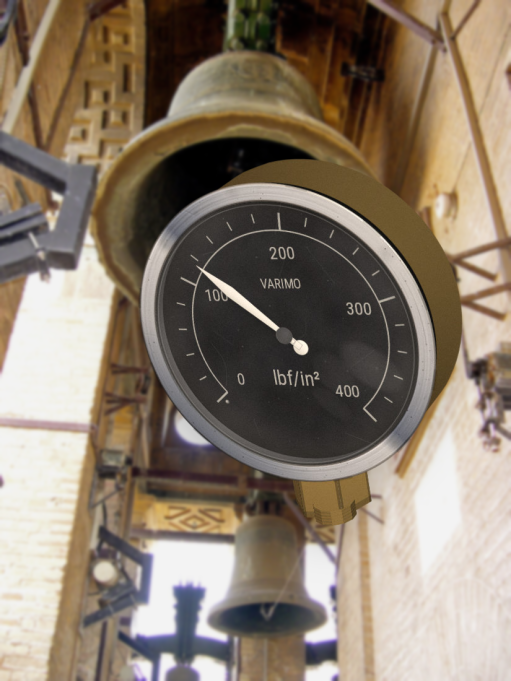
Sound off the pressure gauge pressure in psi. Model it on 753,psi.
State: 120,psi
